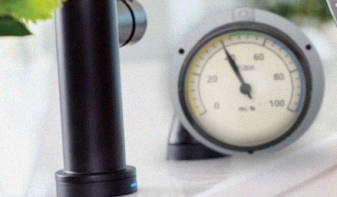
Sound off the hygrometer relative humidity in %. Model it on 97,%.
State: 40,%
